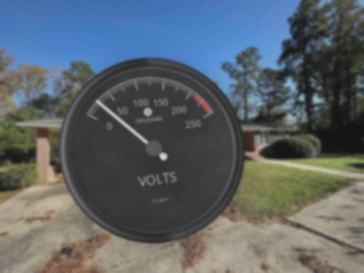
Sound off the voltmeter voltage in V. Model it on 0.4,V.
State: 25,V
